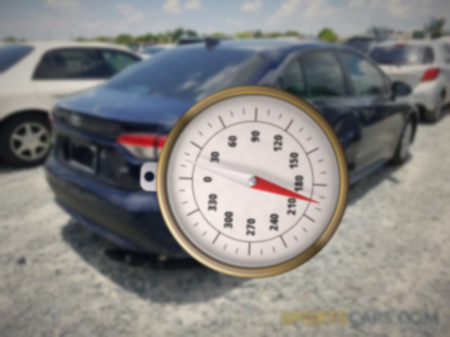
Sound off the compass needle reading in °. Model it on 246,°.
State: 195,°
